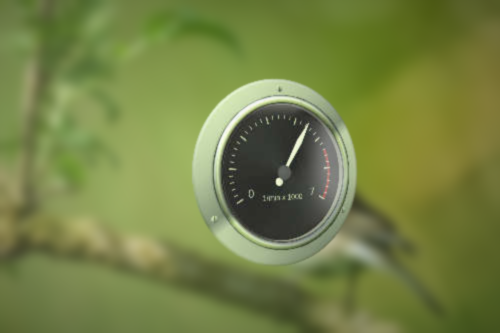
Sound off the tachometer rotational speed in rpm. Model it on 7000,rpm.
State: 4400,rpm
